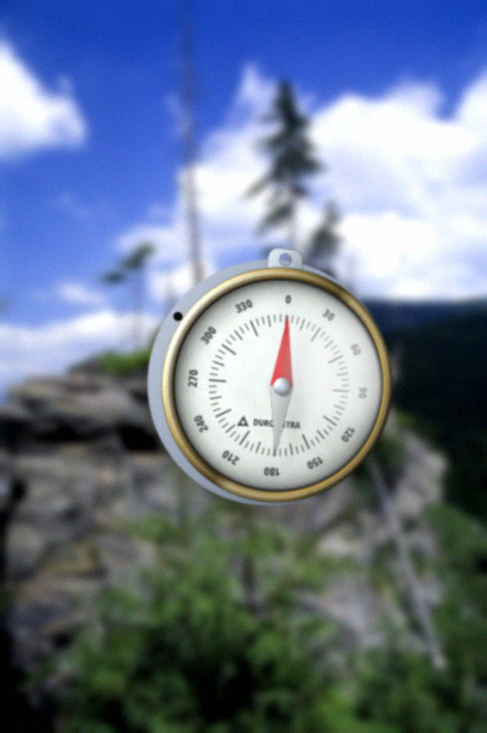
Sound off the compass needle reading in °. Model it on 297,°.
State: 0,°
